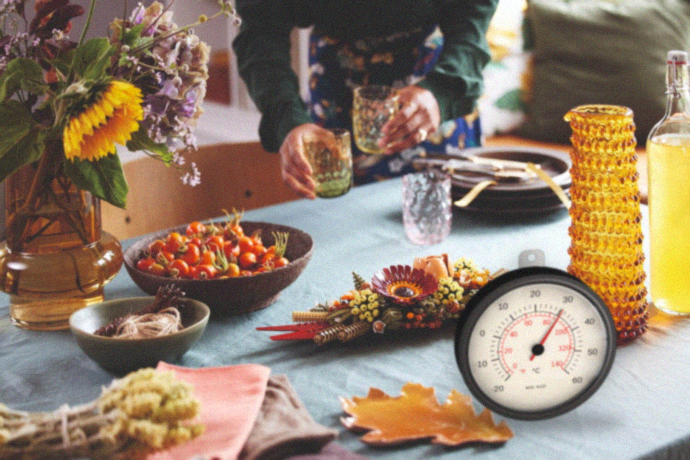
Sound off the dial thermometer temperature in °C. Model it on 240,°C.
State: 30,°C
